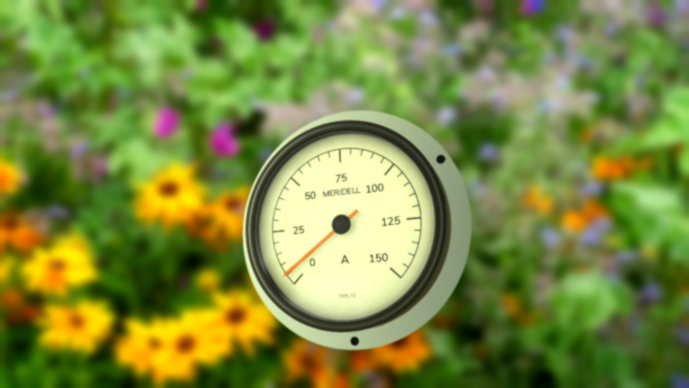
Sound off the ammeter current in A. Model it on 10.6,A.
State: 5,A
